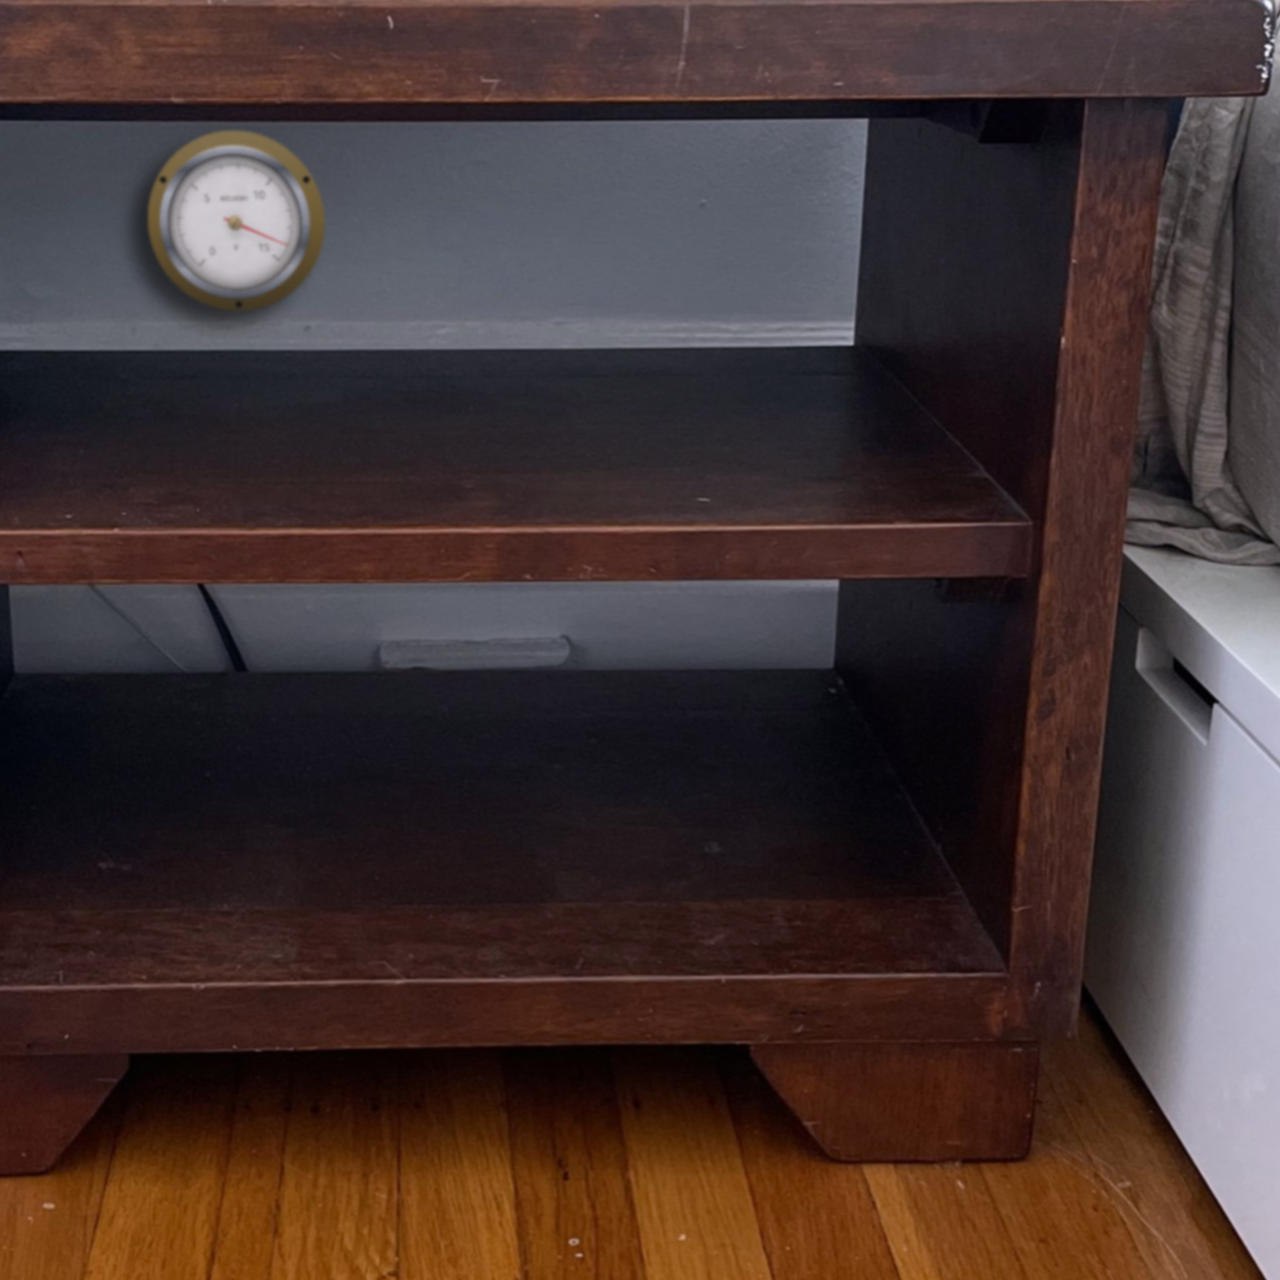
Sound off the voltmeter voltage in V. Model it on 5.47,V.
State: 14,V
